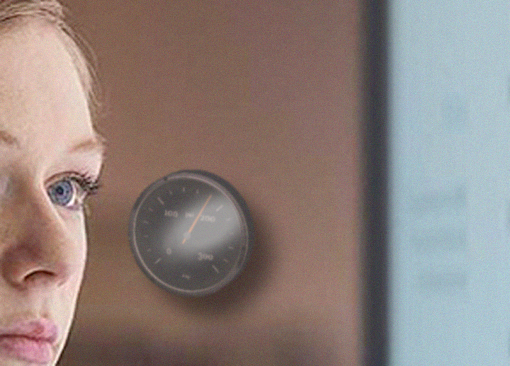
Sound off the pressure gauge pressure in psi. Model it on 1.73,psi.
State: 180,psi
